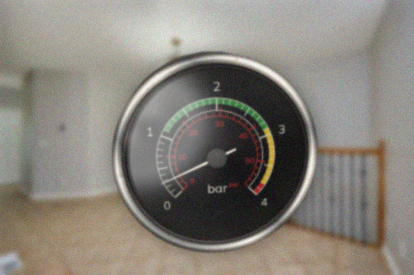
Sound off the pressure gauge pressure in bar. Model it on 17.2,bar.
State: 0.3,bar
